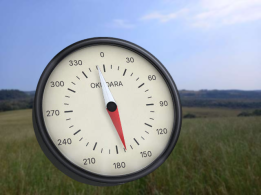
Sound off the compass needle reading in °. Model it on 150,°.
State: 170,°
